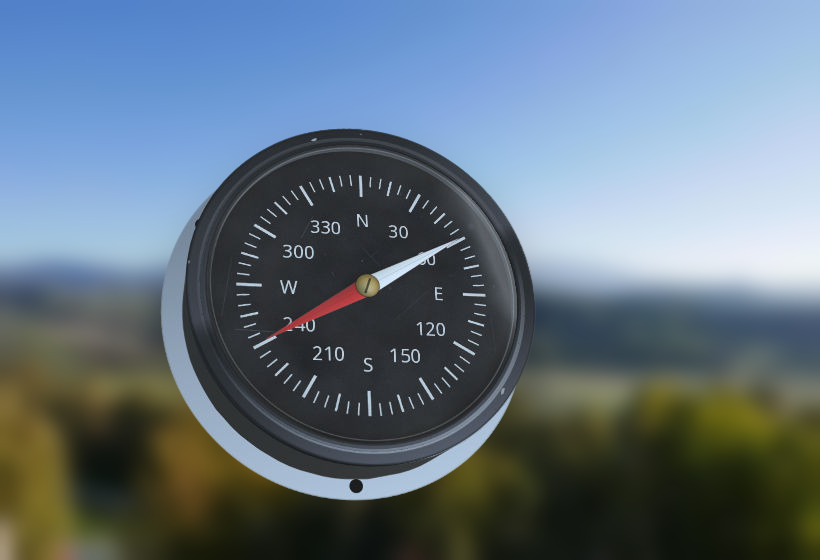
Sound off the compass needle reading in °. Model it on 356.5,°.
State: 240,°
